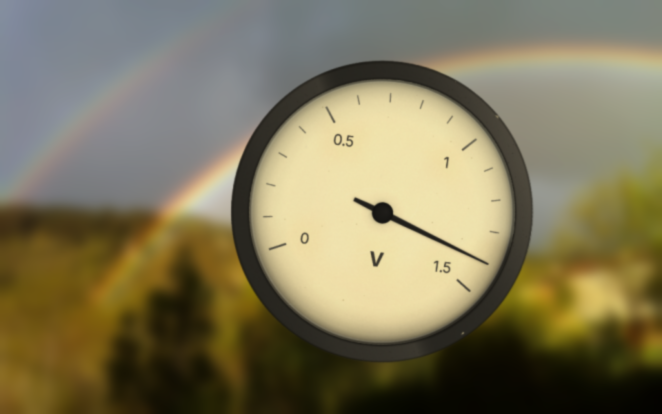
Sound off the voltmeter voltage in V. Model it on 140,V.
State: 1.4,V
